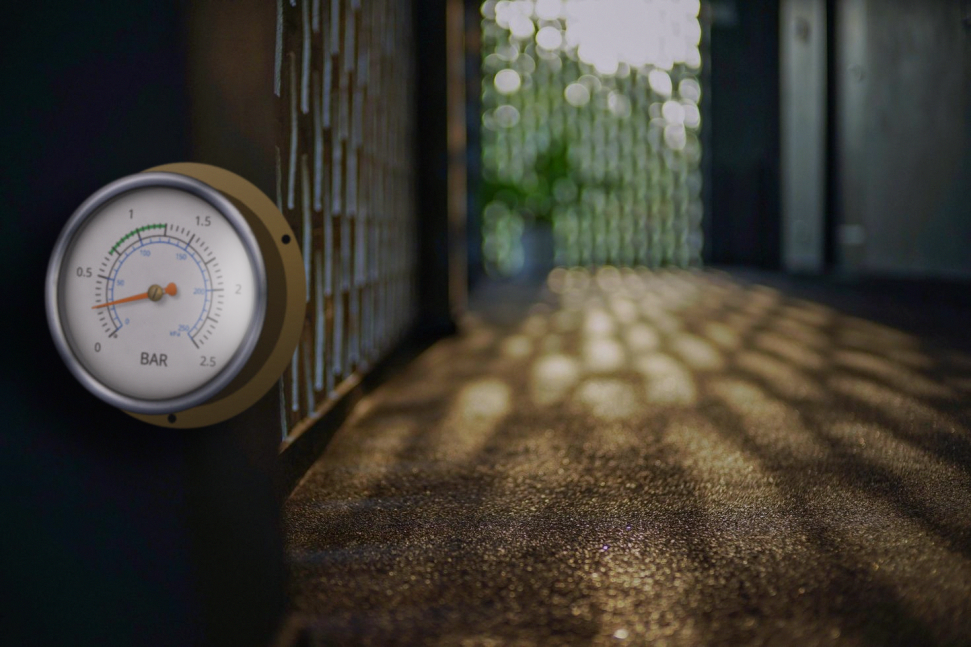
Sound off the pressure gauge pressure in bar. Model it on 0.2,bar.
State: 0.25,bar
